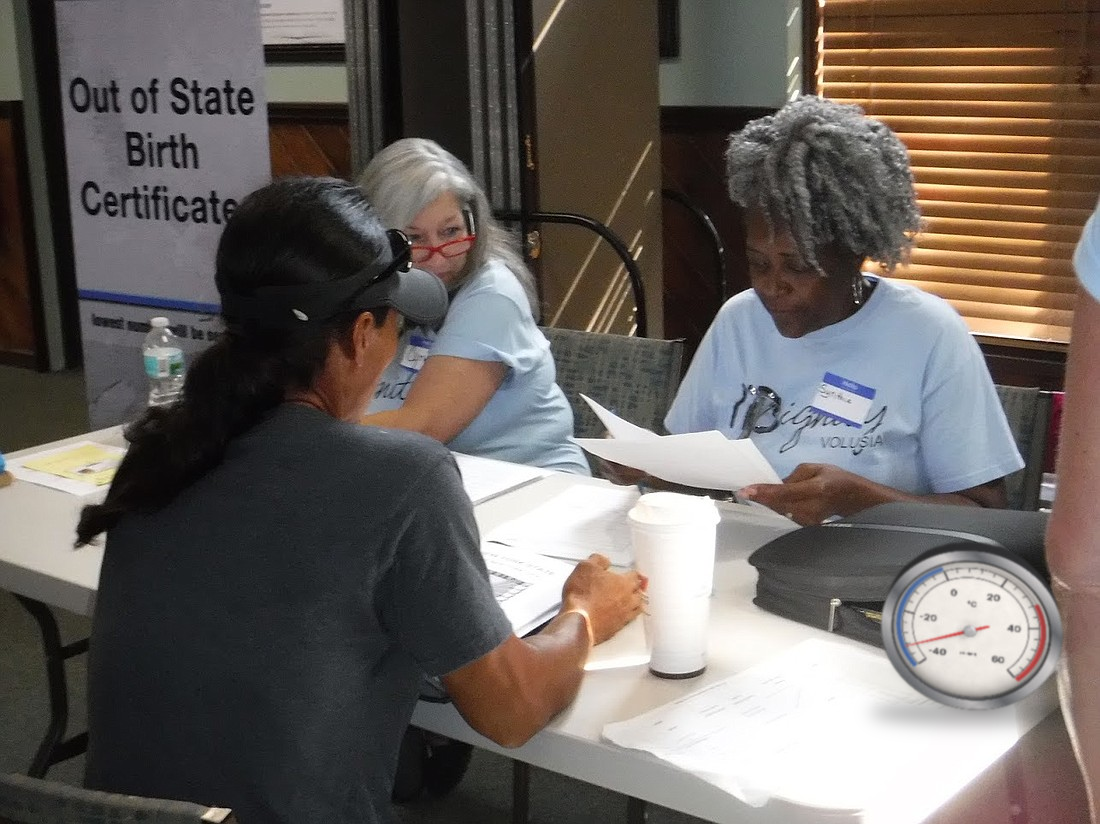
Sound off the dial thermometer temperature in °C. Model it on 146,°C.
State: -32,°C
